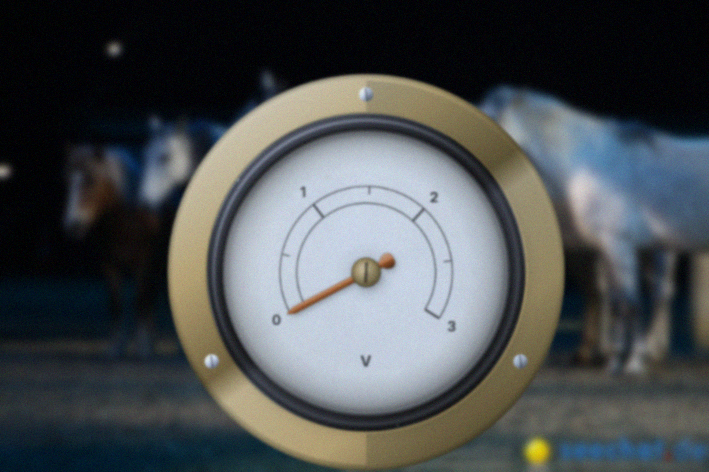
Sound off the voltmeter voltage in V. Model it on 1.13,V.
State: 0,V
